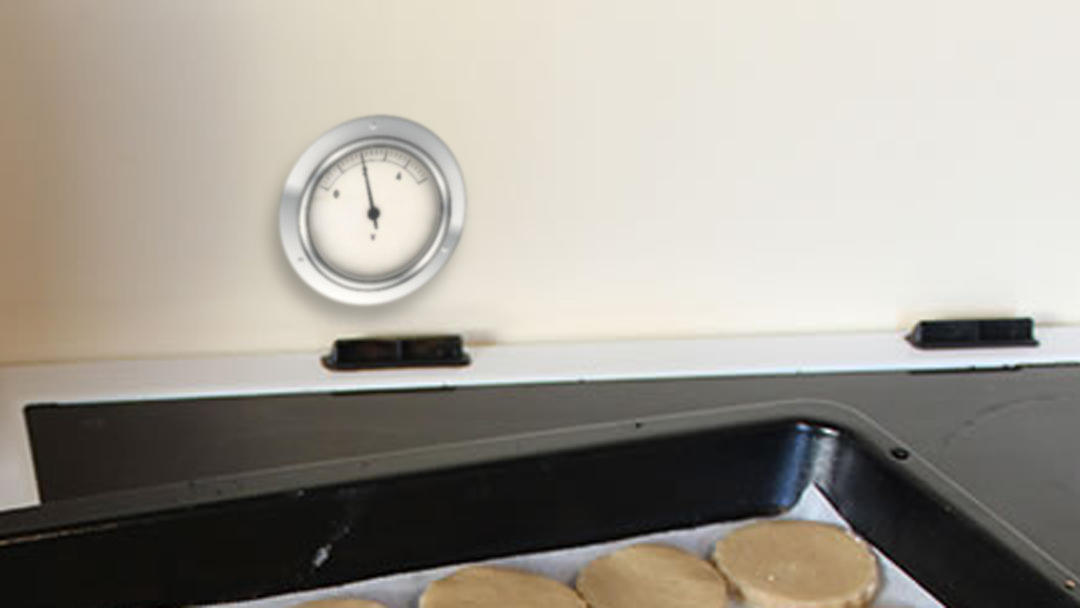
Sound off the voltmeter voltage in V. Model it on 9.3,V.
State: 2,V
